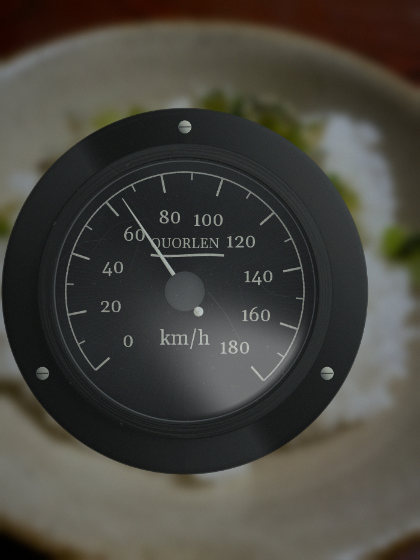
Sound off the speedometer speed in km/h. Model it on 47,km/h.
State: 65,km/h
